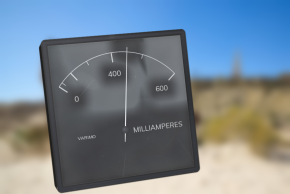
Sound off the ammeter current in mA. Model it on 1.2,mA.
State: 450,mA
